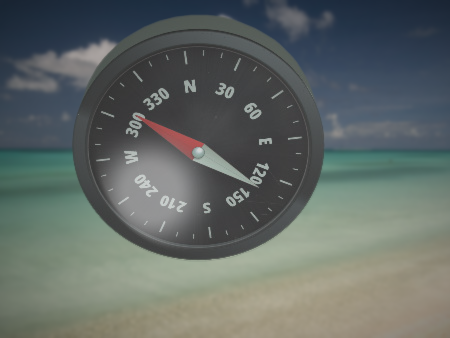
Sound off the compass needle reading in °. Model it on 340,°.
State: 310,°
